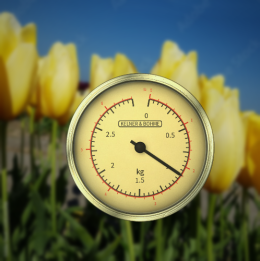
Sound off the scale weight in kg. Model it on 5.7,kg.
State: 1,kg
